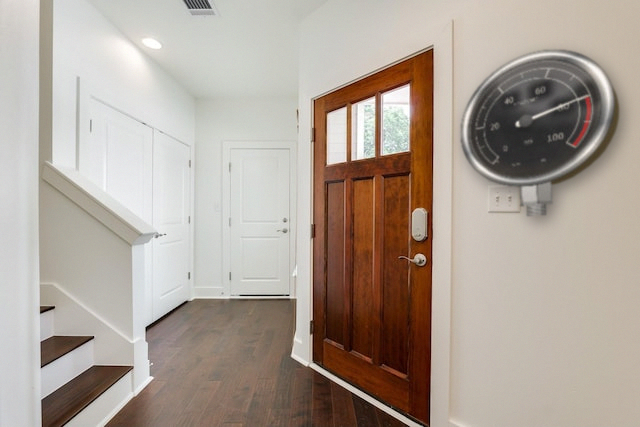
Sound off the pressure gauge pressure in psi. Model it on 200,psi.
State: 80,psi
